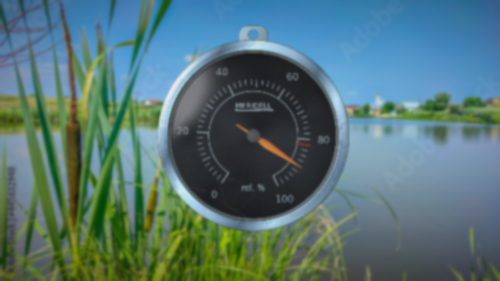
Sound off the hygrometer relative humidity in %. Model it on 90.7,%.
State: 90,%
